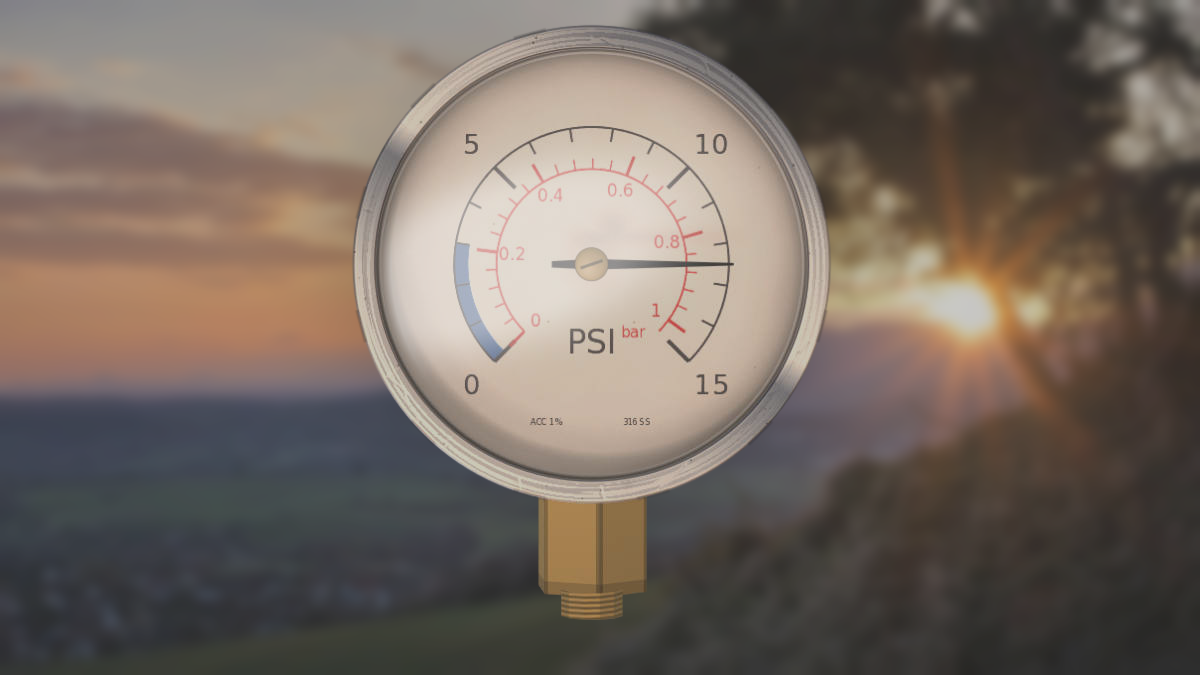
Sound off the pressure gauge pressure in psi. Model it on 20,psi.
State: 12.5,psi
